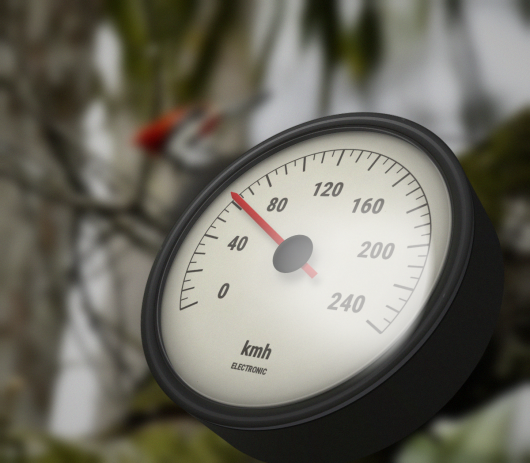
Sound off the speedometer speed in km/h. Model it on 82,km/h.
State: 62.5,km/h
